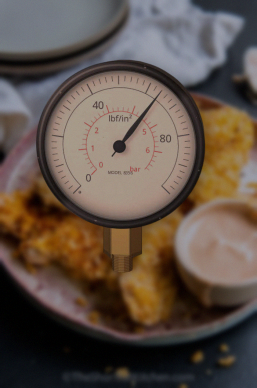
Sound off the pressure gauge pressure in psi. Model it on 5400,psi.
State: 64,psi
